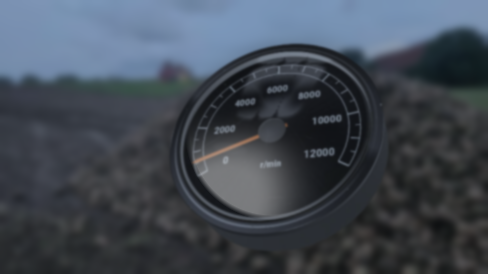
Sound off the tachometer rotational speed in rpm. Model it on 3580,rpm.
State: 500,rpm
